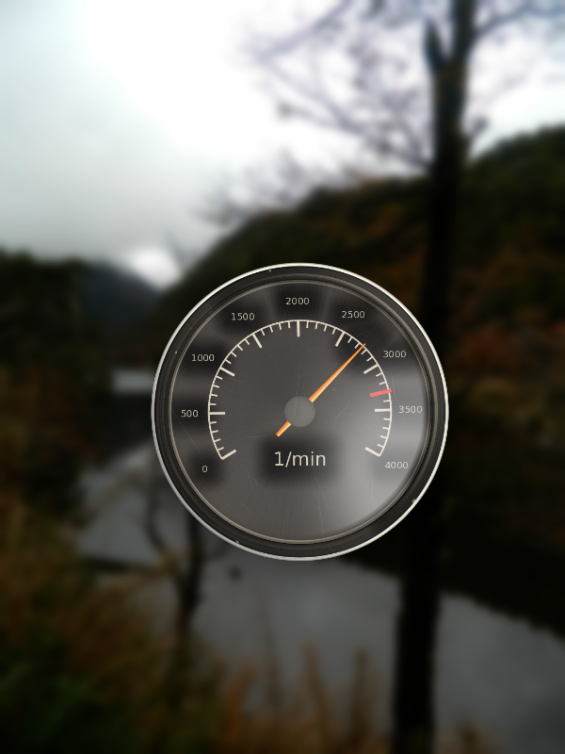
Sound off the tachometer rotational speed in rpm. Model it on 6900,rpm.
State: 2750,rpm
